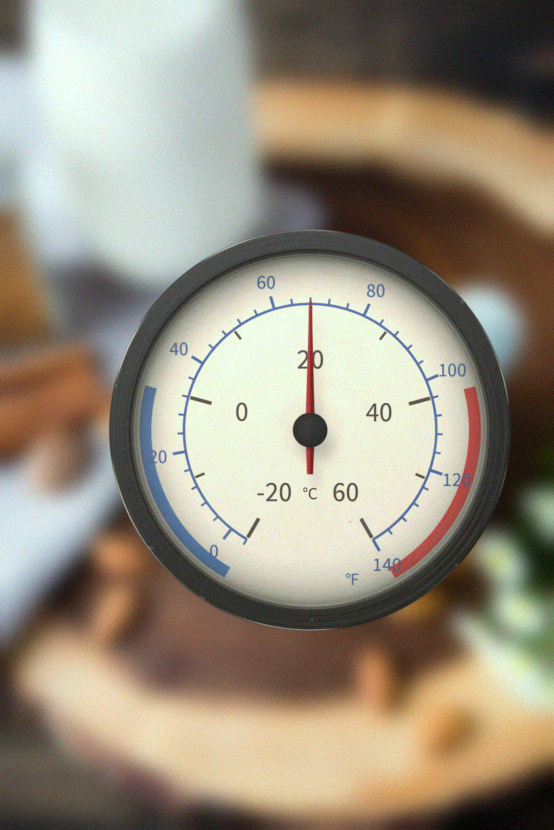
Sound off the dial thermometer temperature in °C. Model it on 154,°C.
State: 20,°C
